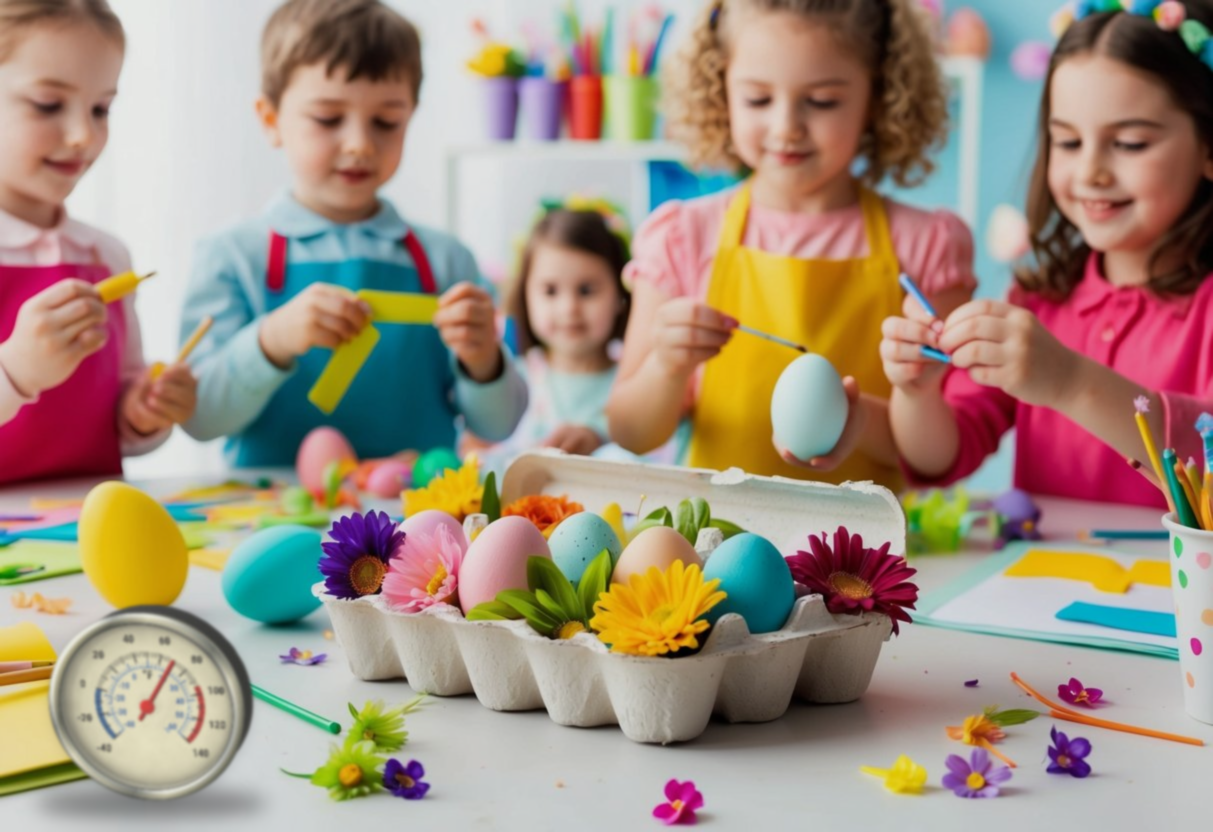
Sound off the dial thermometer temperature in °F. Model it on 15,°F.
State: 70,°F
